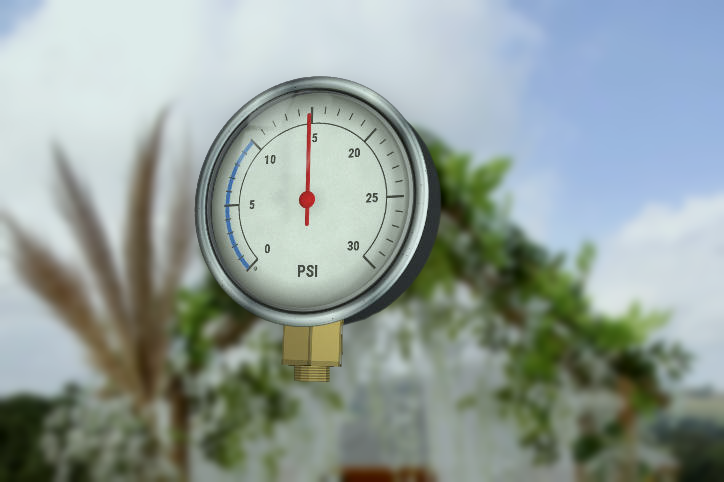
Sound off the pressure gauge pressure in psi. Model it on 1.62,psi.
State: 15,psi
